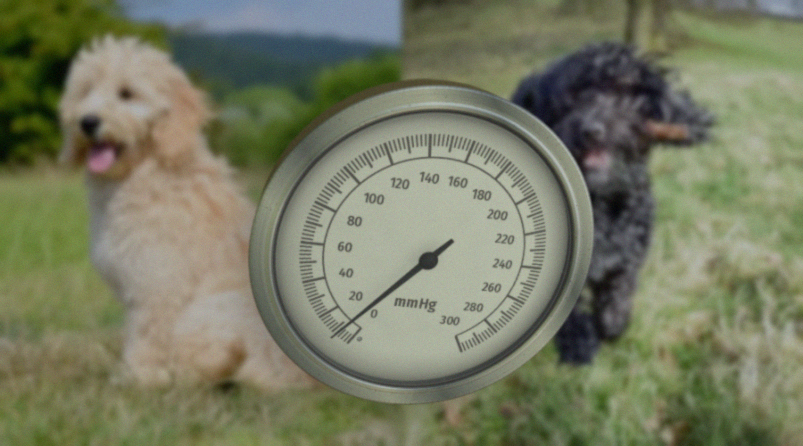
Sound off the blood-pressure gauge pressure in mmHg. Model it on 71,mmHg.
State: 10,mmHg
